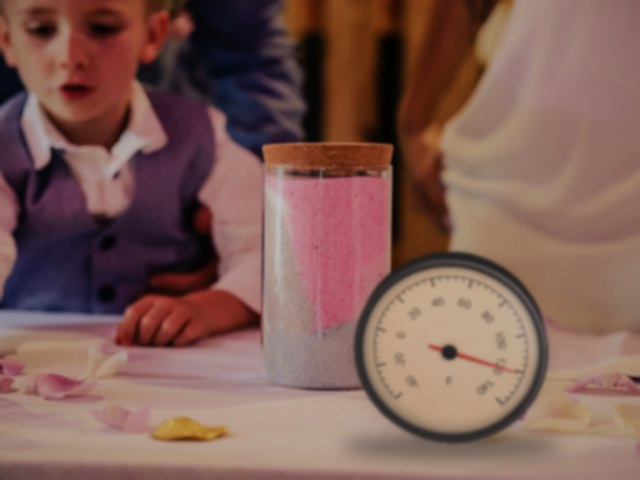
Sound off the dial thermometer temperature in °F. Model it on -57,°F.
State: 120,°F
